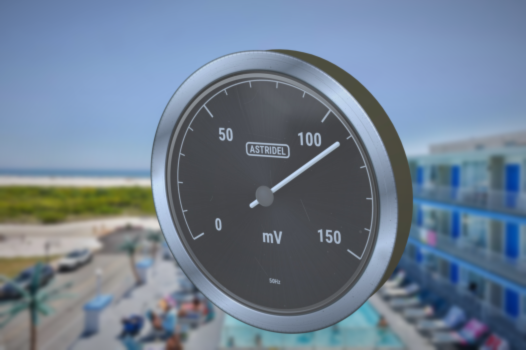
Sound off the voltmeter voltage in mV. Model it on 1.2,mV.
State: 110,mV
